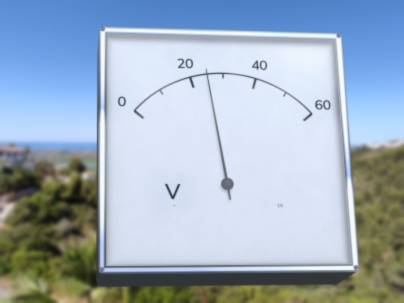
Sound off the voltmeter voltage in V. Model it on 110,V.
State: 25,V
